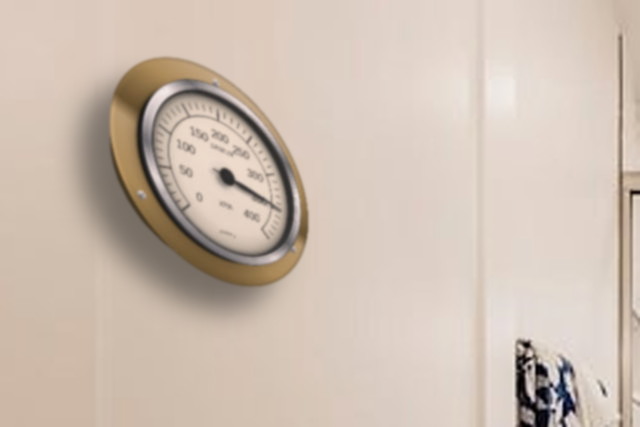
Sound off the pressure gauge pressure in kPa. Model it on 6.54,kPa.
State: 350,kPa
